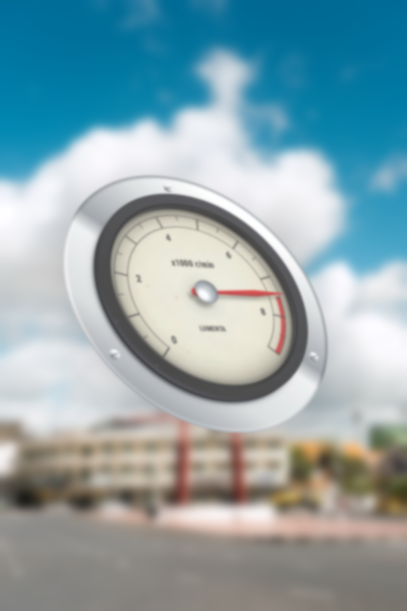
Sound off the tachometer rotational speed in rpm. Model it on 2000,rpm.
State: 7500,rpm
